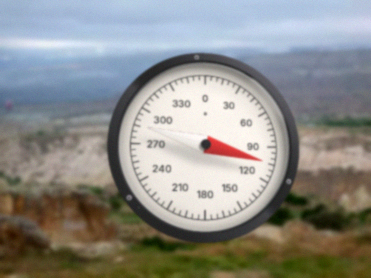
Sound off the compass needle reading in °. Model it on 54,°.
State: 105,°
